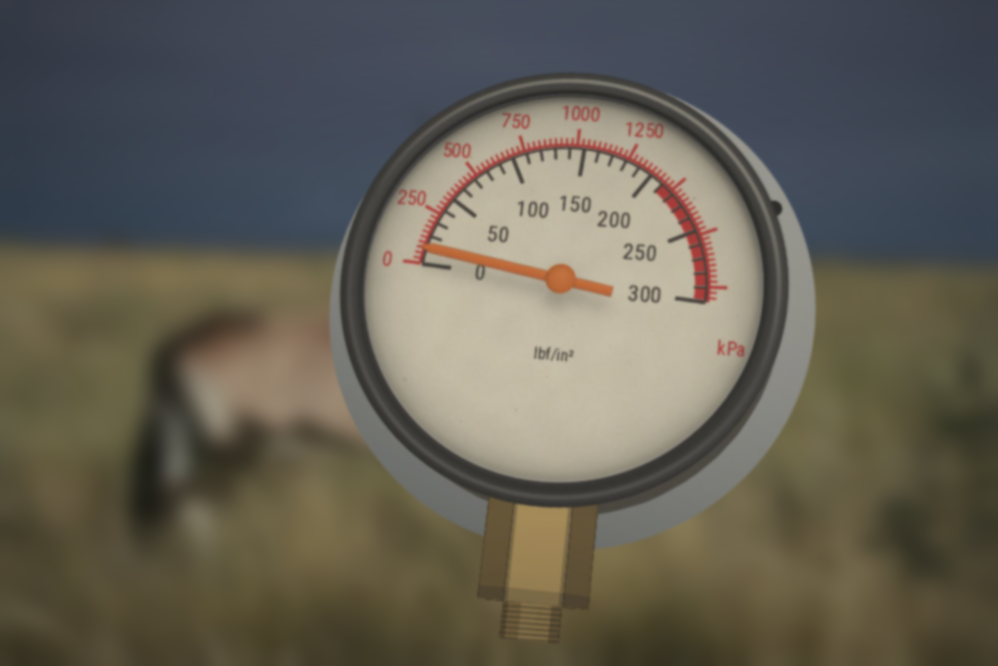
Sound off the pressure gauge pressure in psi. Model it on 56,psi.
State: 10,psi
